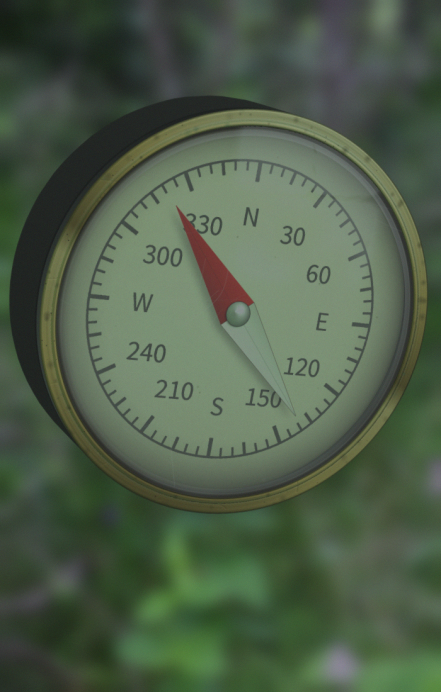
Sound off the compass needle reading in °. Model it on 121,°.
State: 320,°
